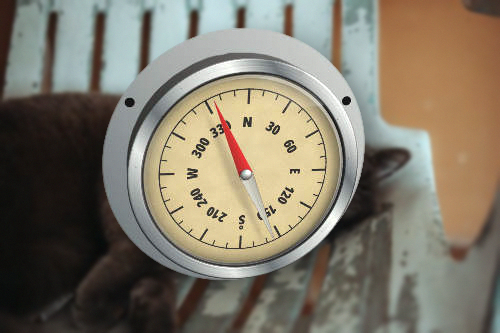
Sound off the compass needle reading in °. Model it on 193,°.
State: 335,°
